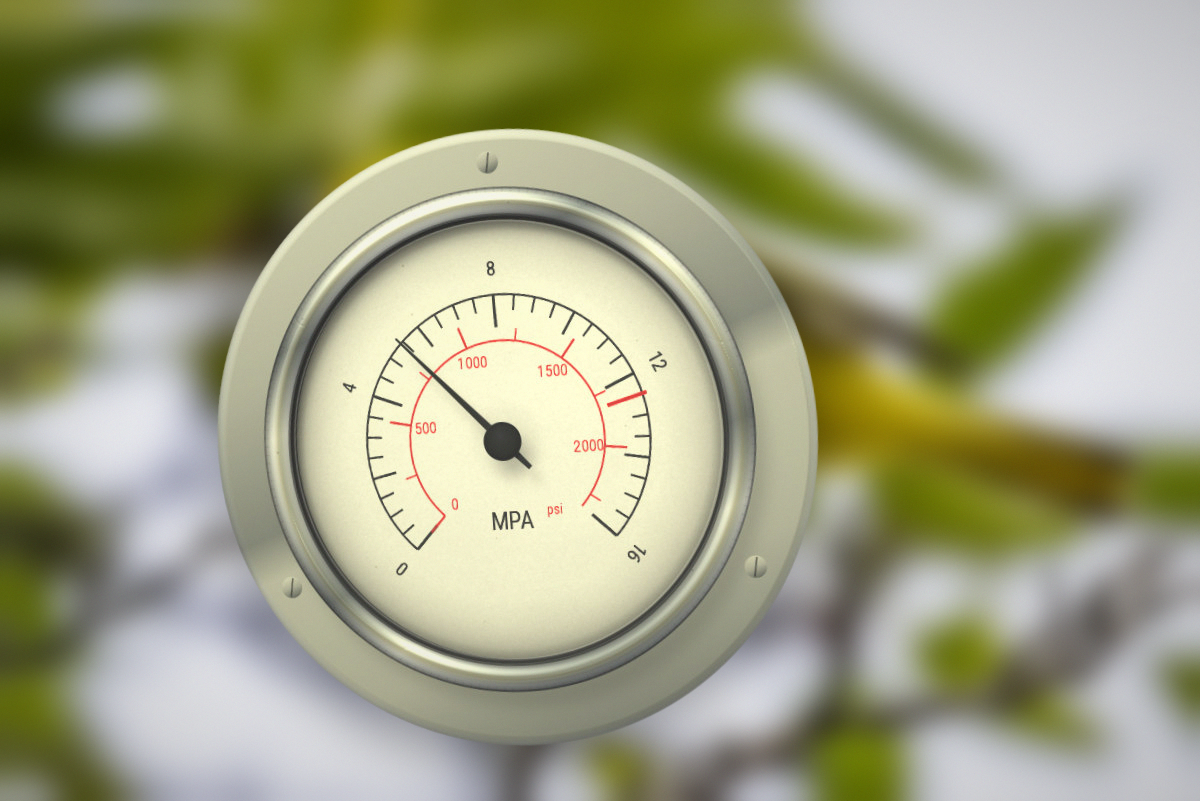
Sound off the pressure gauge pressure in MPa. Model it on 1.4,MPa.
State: 5.5,MPa
